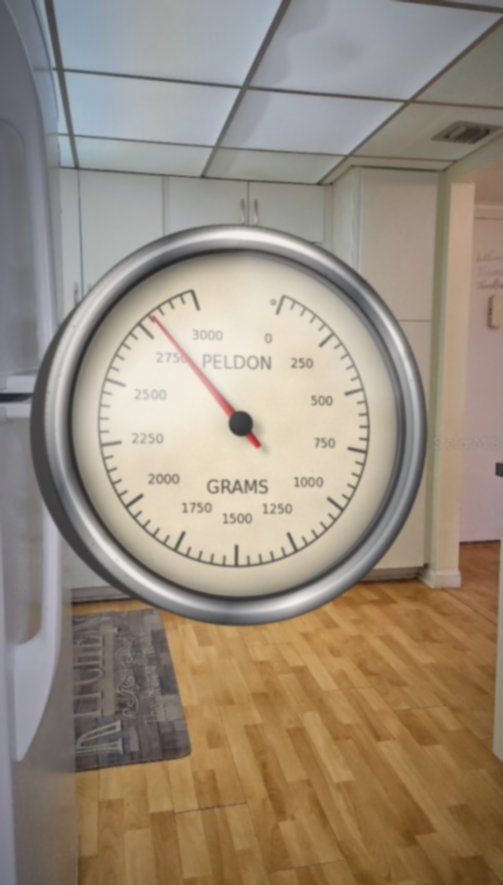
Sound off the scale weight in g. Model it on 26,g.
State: 2800,g
